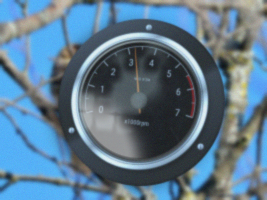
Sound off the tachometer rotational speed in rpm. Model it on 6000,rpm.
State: 3250,rpm
